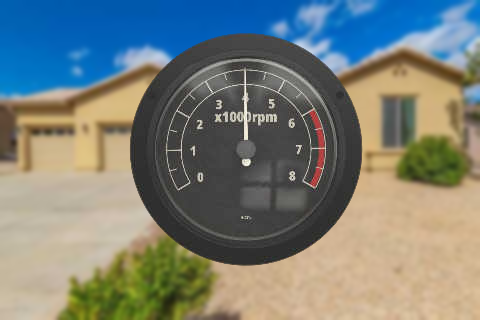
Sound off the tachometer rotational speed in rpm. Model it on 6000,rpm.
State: 4000,rpm
